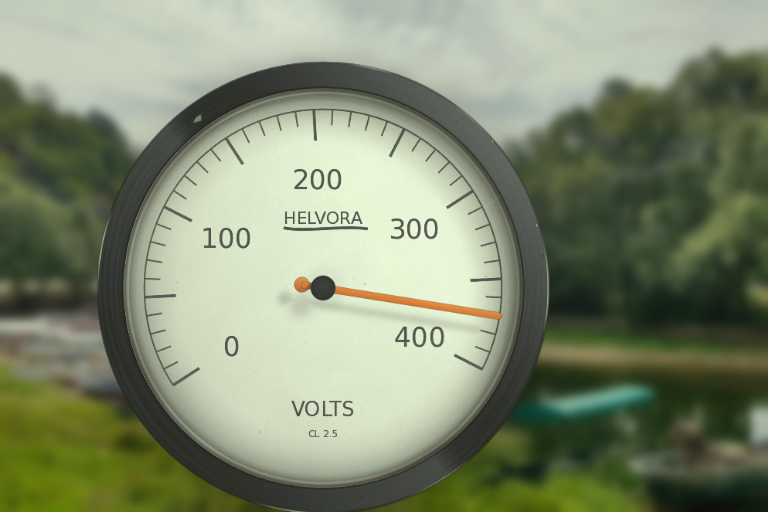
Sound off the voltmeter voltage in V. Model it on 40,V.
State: 370,V
